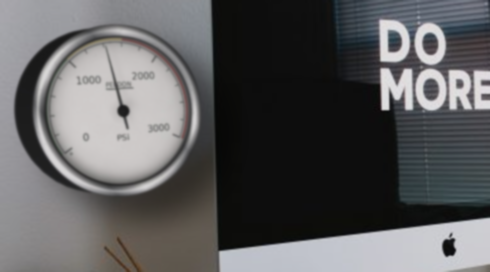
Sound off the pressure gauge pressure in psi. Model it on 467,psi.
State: 1400,psi
